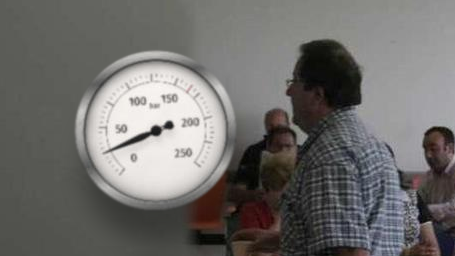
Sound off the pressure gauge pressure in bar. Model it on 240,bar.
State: 25,bar
